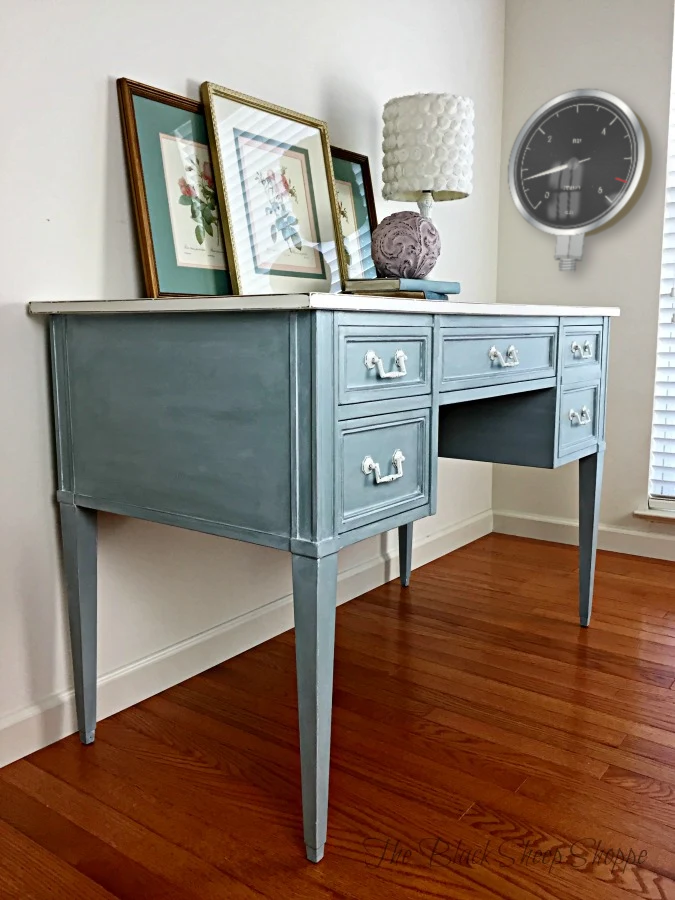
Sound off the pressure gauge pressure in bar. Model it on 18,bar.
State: 0.75,bar
